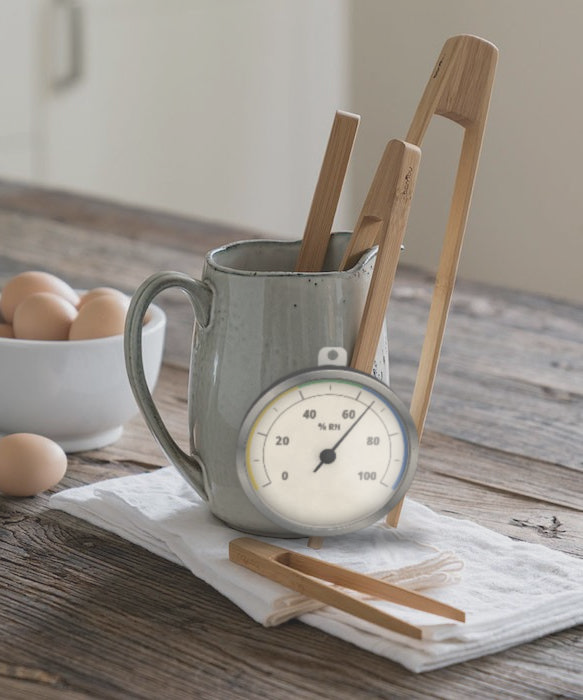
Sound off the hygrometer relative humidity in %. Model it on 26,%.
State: 65,%
